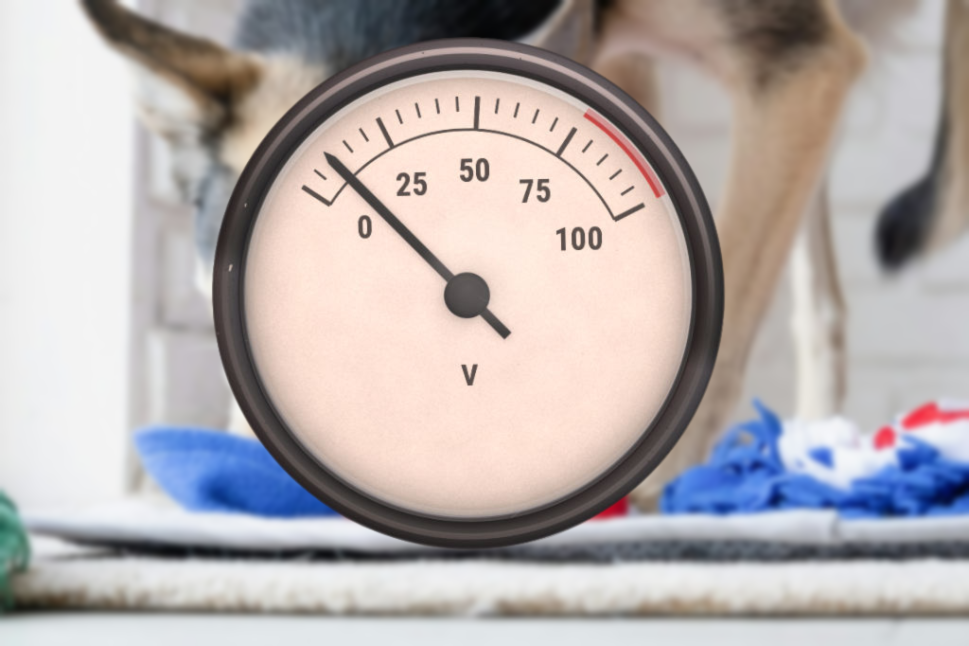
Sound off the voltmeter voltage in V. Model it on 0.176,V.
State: 10,V
